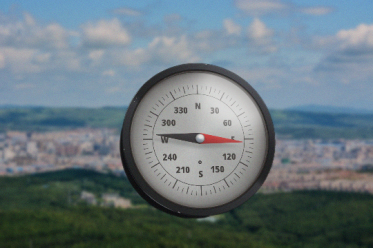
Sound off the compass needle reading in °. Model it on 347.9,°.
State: 95,°
